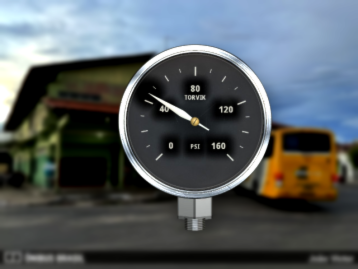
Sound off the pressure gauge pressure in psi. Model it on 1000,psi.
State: 45,psi
